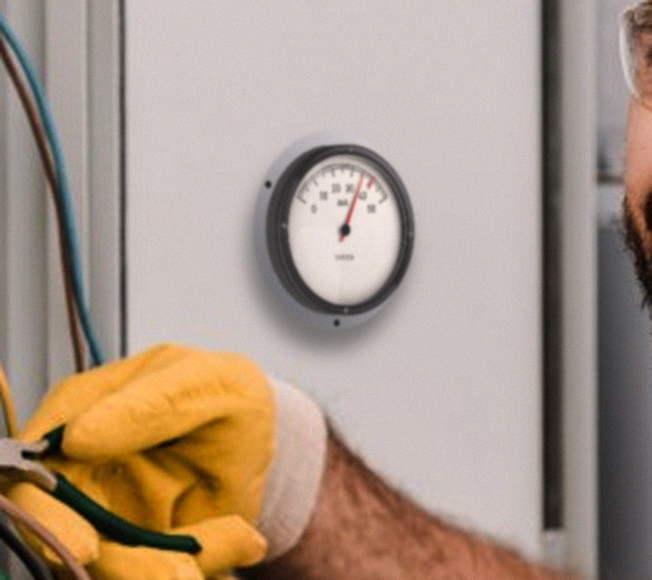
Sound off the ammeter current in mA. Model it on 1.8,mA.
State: 35,mA
